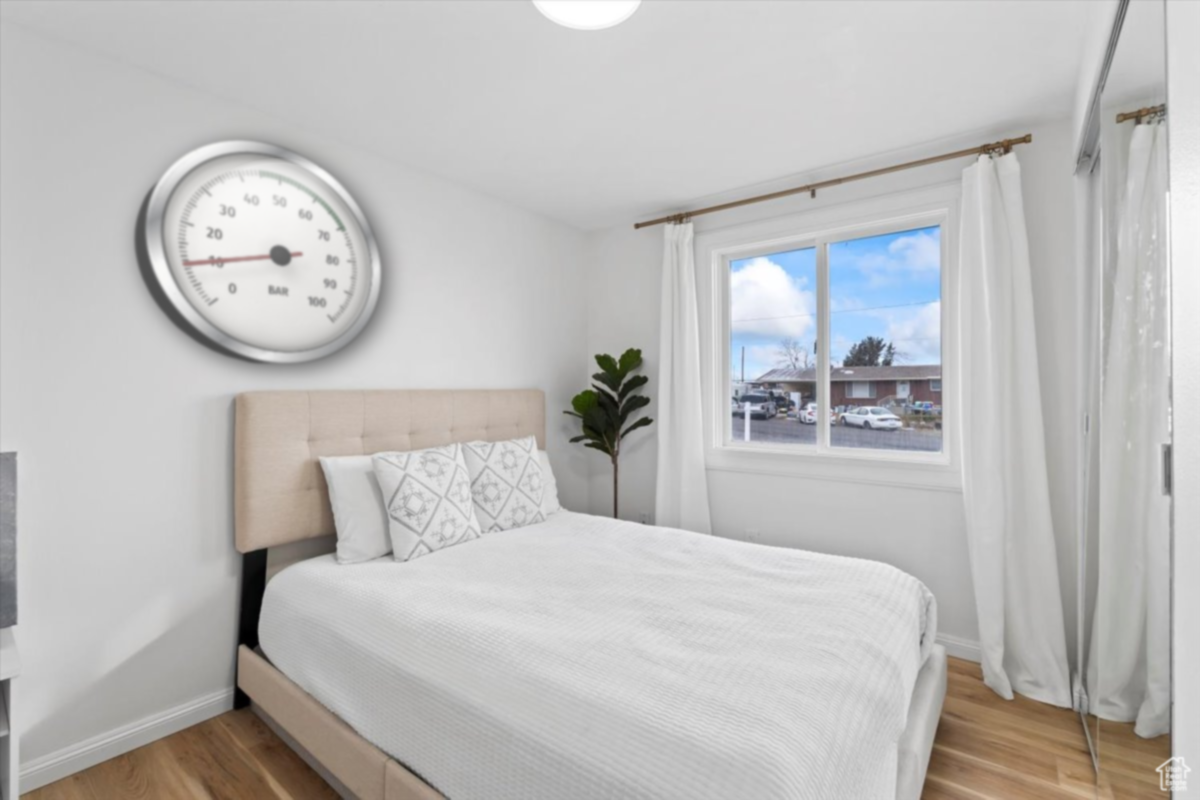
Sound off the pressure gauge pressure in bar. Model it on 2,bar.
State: 10,bar
